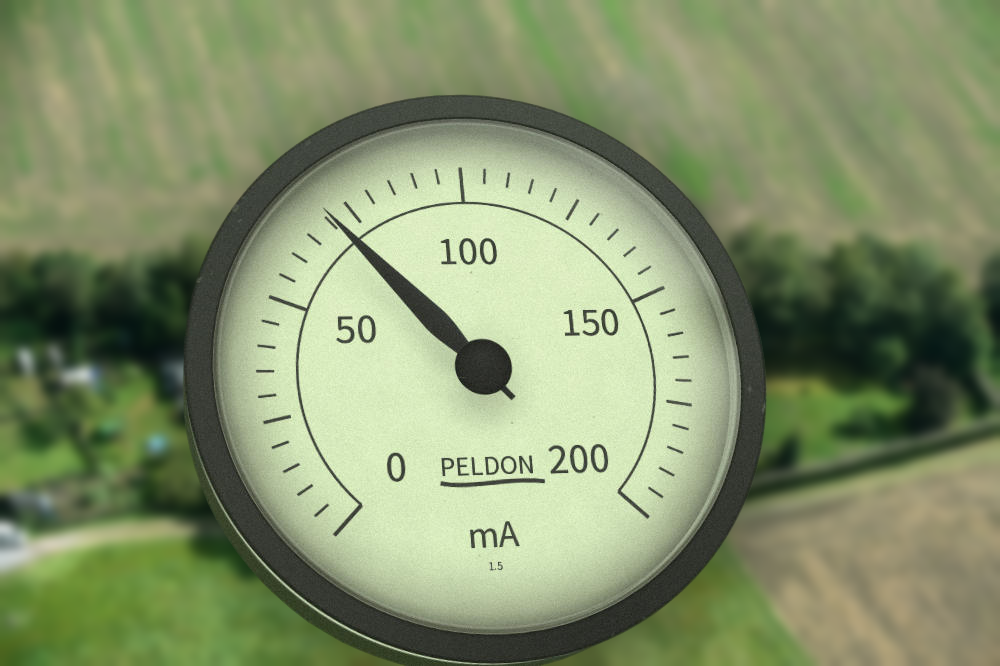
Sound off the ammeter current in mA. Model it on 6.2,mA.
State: 70,mA
